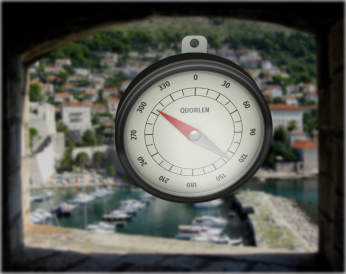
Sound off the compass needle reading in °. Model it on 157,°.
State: 307.5,°
